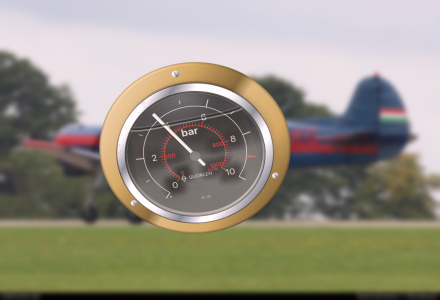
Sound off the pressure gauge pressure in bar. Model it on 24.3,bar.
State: 4,bar
